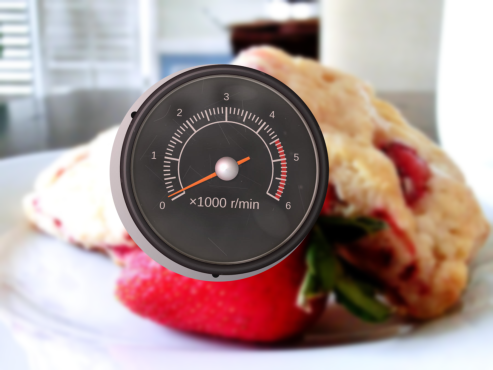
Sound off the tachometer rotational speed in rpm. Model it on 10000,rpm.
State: 100,rpm
